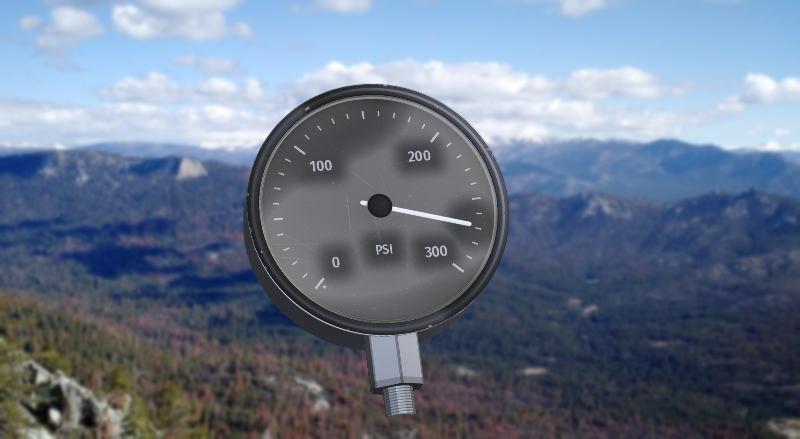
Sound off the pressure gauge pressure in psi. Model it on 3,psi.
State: 270,psi
